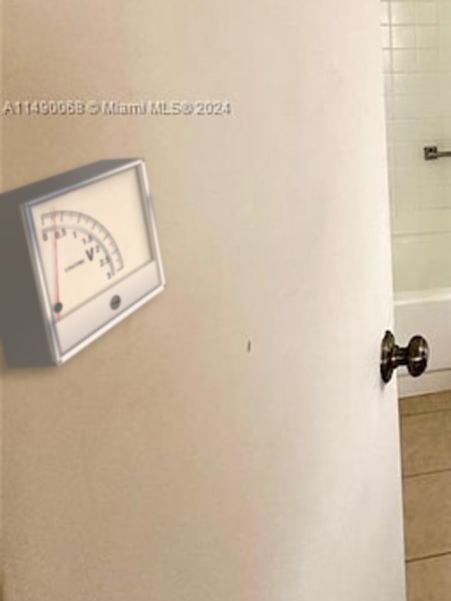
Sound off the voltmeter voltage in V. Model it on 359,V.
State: 0.25,V
